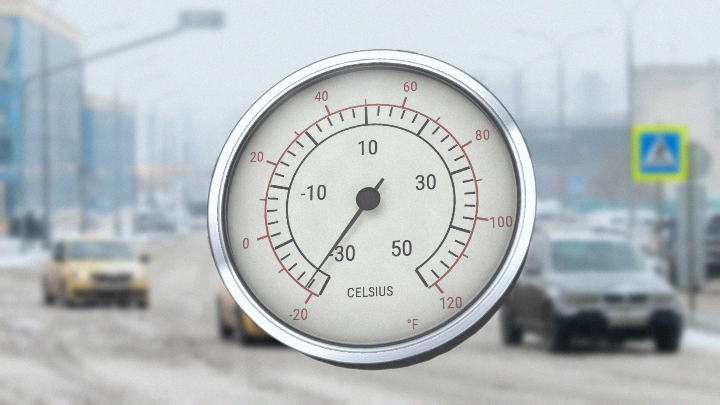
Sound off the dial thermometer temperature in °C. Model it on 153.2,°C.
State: -28,°C
